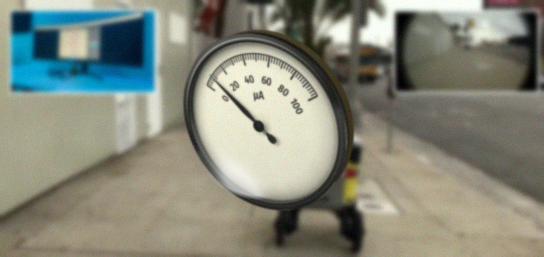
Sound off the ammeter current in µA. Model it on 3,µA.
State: 10,µA
